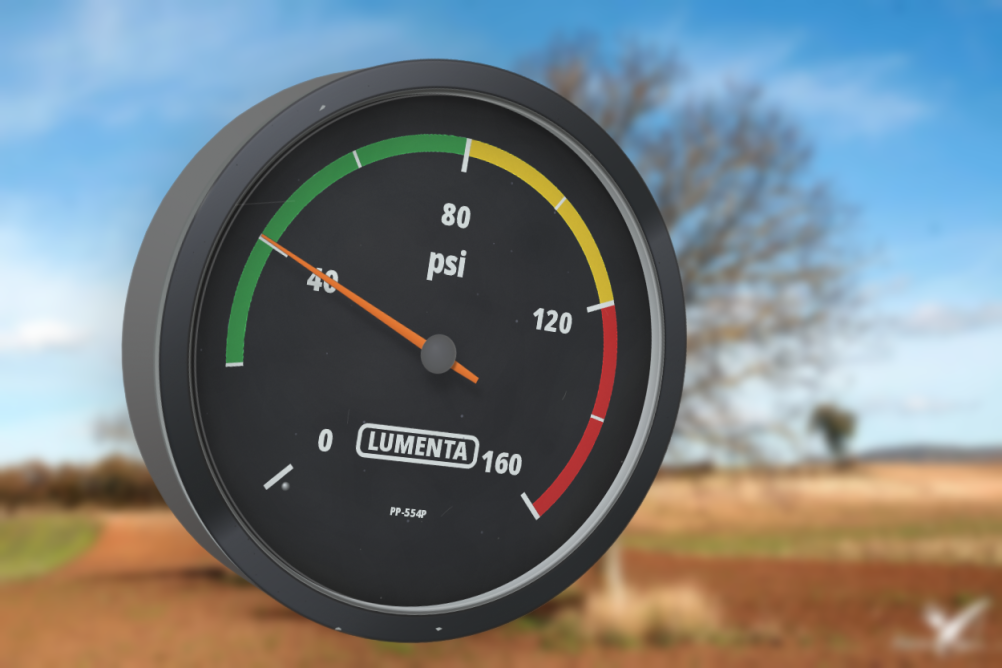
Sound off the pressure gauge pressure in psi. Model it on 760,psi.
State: 40,psi
